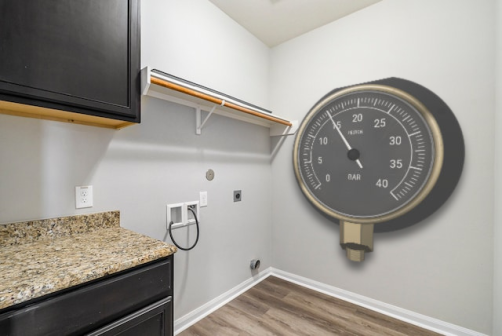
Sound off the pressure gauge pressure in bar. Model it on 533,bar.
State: 15,bar
